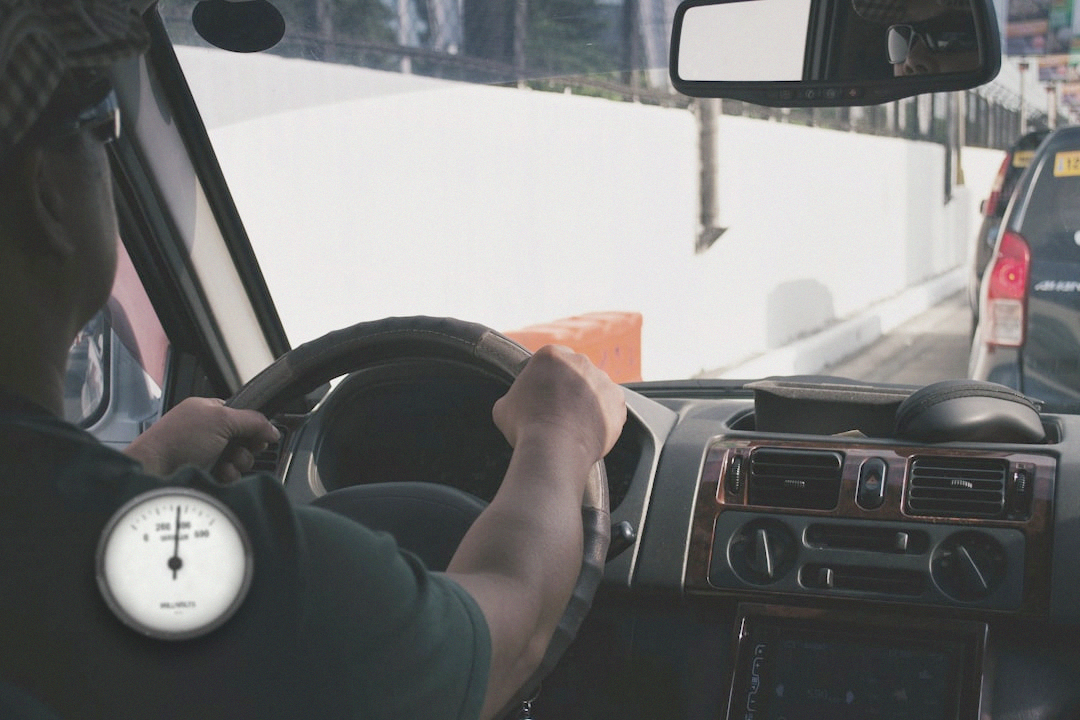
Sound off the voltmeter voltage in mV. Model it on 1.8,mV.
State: 350,mV
